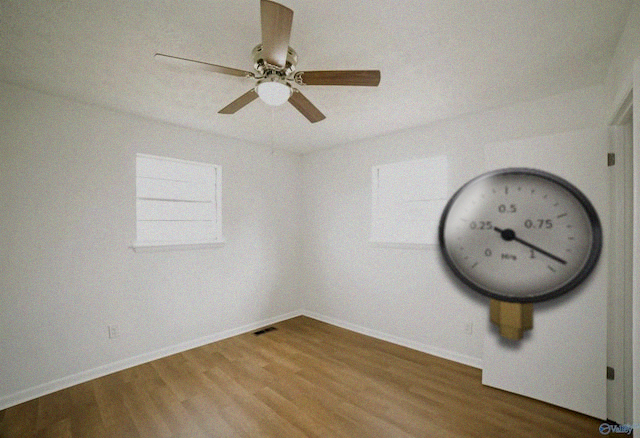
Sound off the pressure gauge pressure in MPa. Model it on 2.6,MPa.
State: 0.95,MPa
